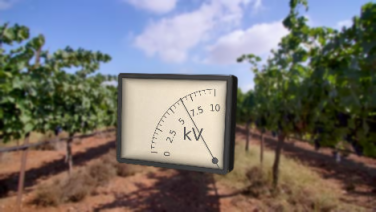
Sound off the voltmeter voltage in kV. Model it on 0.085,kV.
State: 6.5,kV
